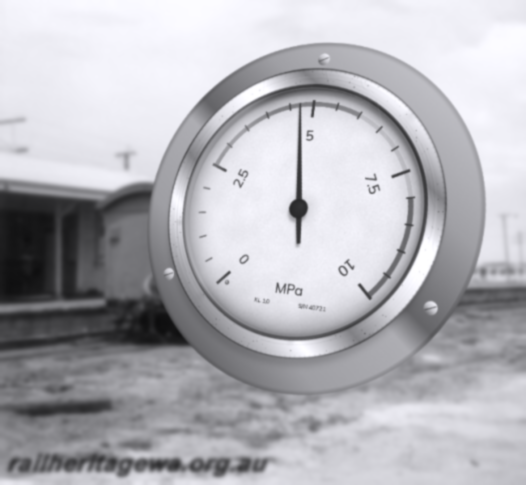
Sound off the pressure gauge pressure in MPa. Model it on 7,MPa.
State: 4.75,MPa
